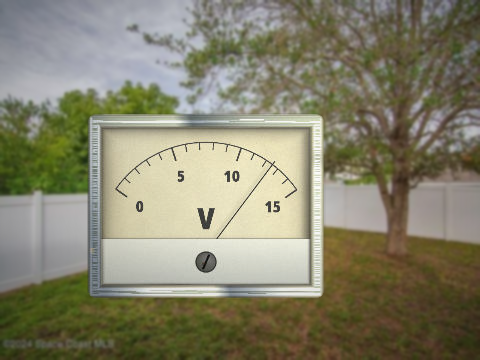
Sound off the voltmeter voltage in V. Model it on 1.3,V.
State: 12.5,V
